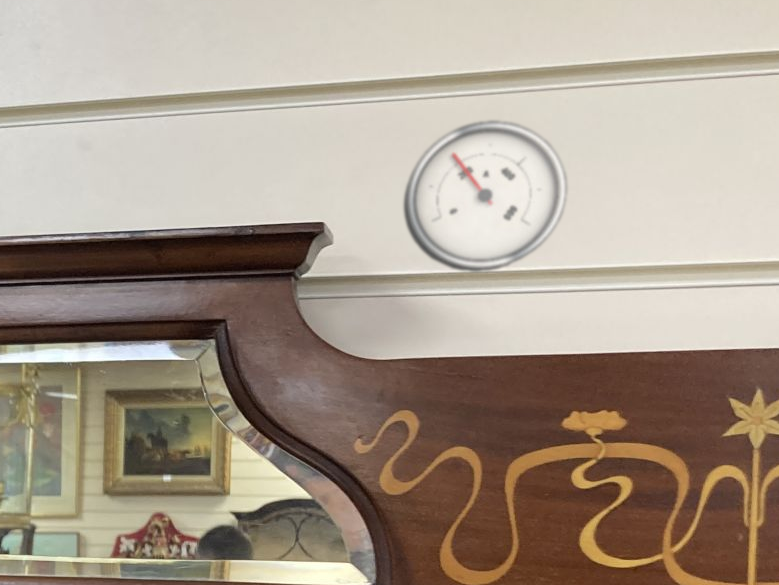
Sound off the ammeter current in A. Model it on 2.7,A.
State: 200,A
